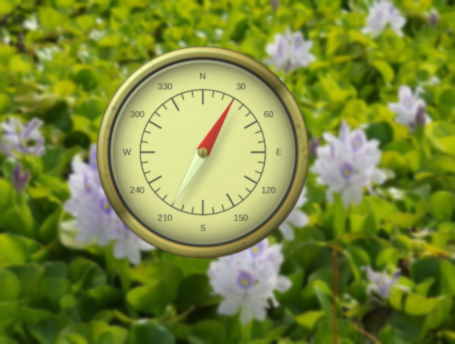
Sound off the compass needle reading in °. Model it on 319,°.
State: 30,°
